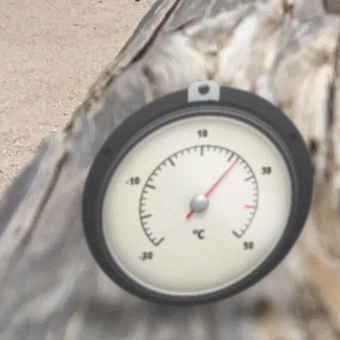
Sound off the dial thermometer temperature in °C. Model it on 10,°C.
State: 22,°C
